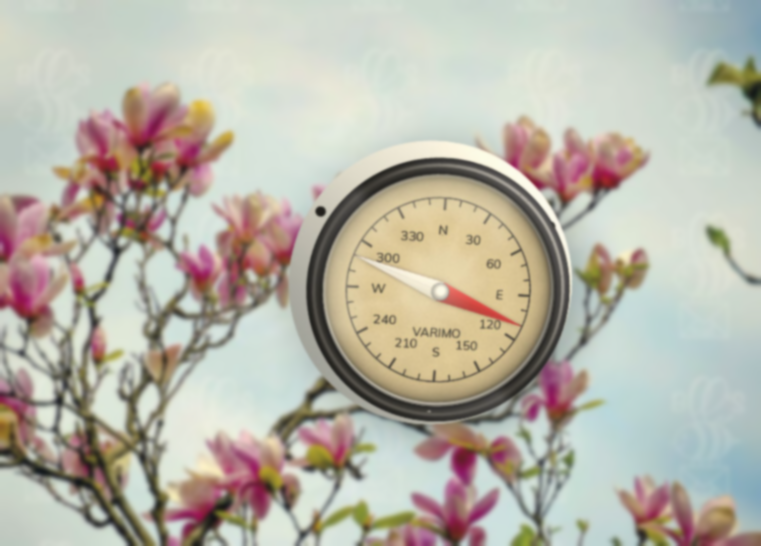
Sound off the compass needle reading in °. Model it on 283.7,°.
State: 110,°
